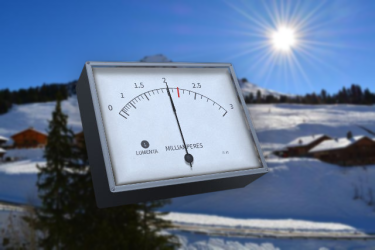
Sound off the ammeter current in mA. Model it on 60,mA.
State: 2,mA
